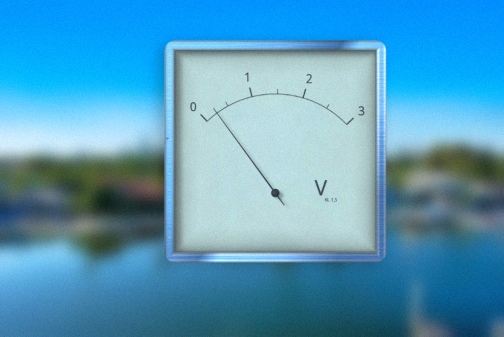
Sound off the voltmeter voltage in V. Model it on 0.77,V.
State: 0.25,V
